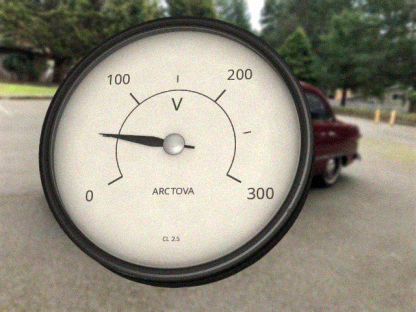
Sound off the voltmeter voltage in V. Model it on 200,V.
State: 50,V
